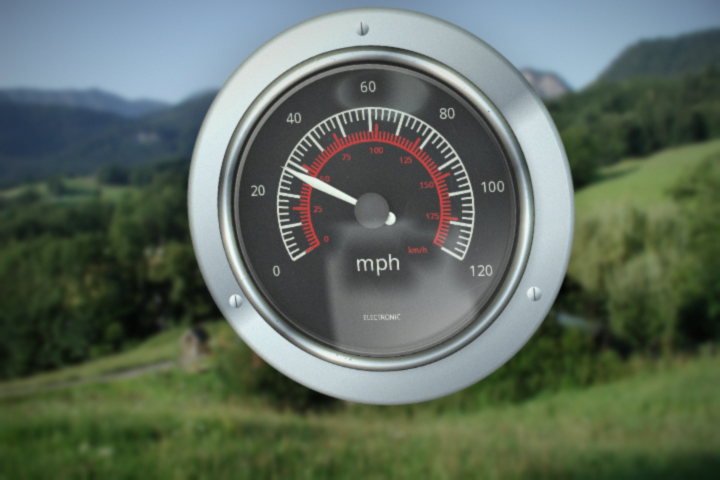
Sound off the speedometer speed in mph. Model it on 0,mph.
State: 28,mph
